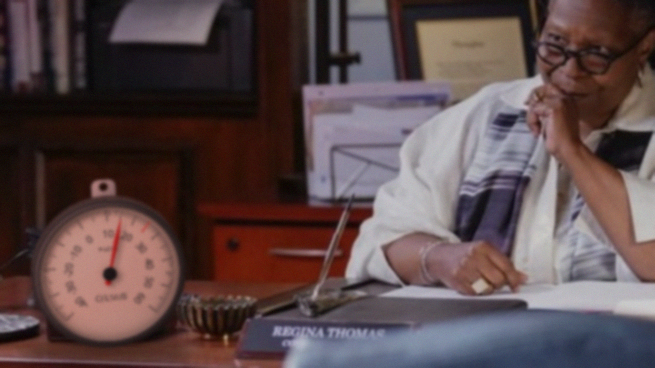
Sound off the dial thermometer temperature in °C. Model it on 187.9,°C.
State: 15,°C
